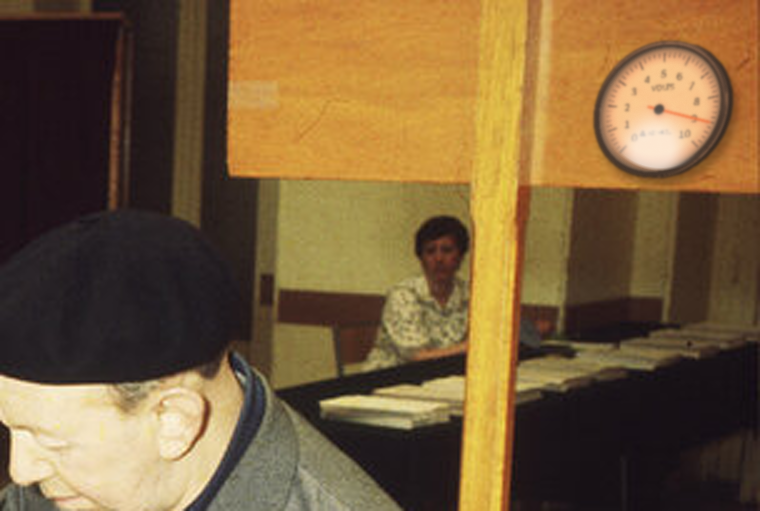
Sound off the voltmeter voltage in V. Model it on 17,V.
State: 9,V
